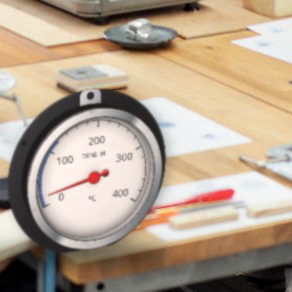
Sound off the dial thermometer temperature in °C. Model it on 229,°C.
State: 20,°C
